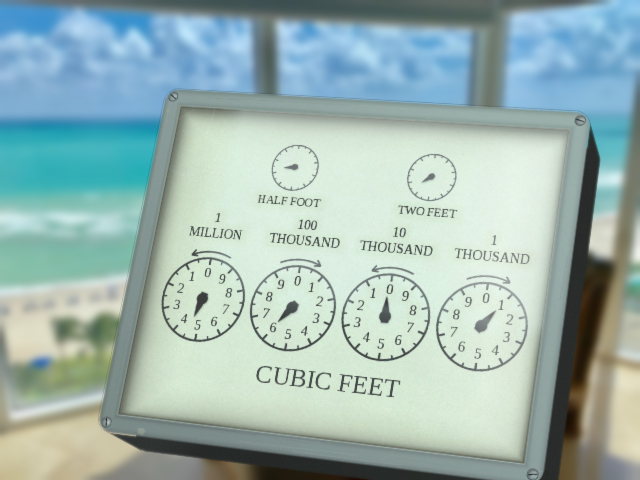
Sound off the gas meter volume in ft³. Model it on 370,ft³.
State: 460100,ft³
